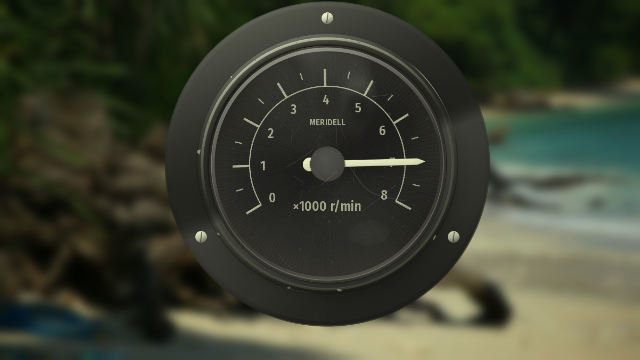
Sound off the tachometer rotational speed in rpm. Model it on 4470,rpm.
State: 7000,rpm
